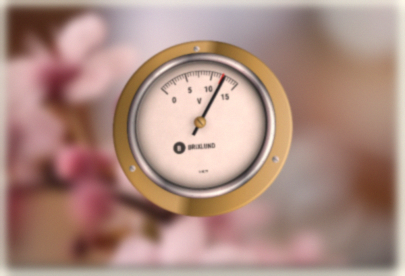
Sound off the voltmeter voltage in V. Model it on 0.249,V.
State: 12.5,V
